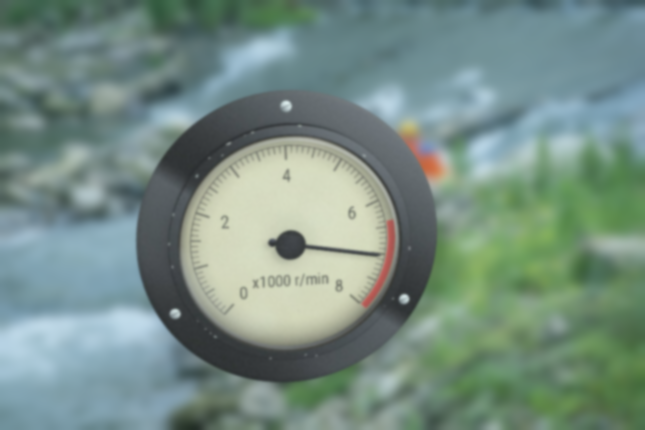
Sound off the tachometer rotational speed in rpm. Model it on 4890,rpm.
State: 7000,rpm
